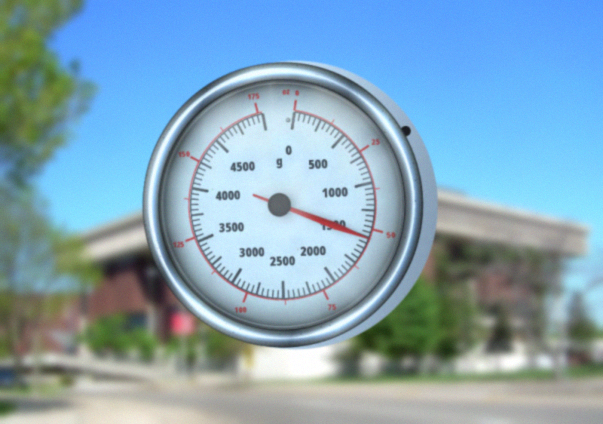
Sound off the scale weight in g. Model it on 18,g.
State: 1500,g
